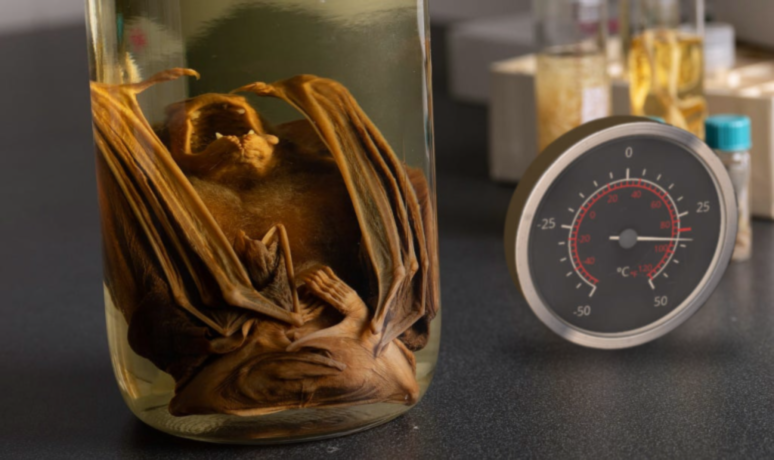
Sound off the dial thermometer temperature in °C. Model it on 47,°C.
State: 32.5,°C
